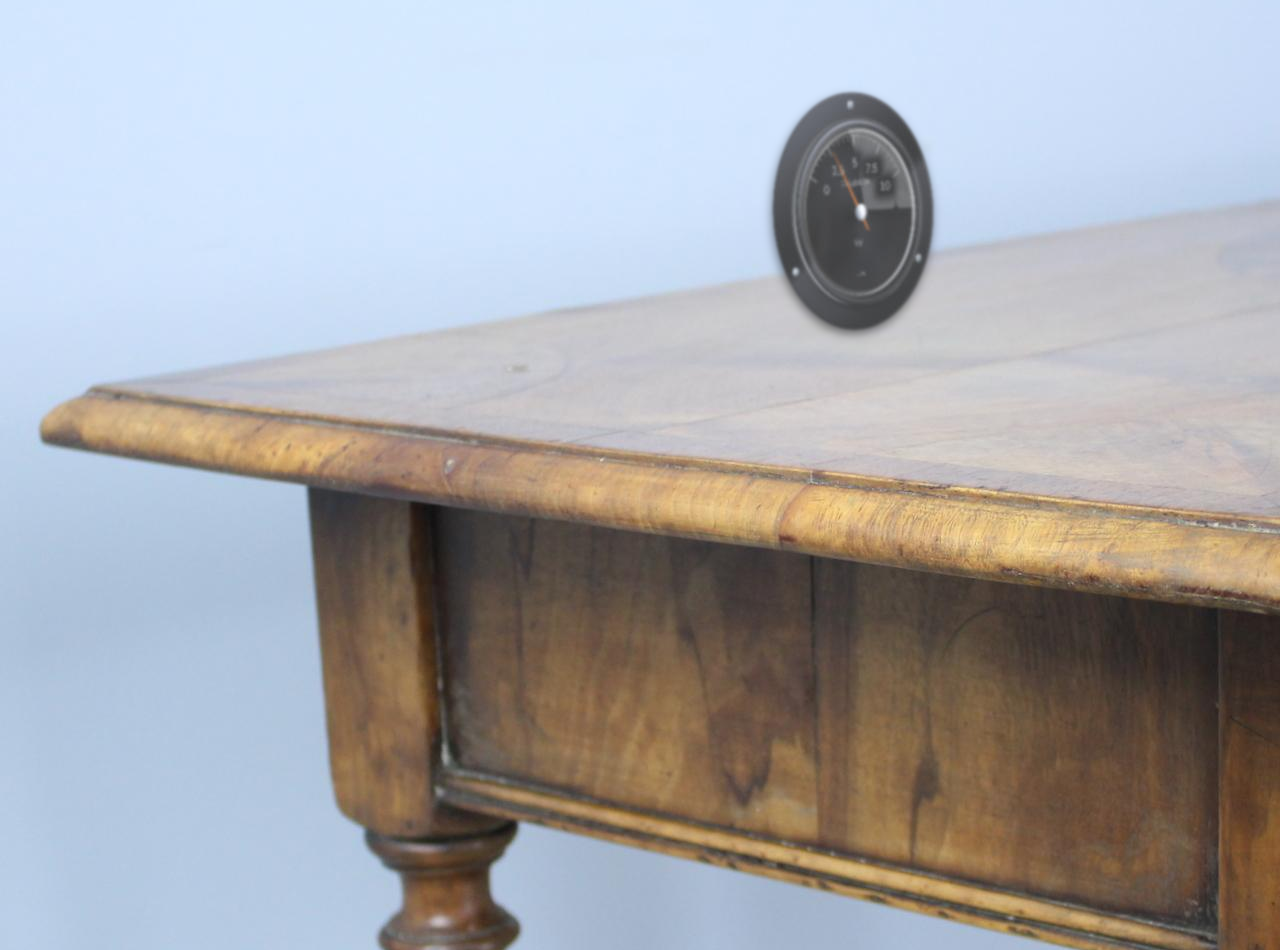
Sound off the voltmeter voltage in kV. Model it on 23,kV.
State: 2.5,kV
